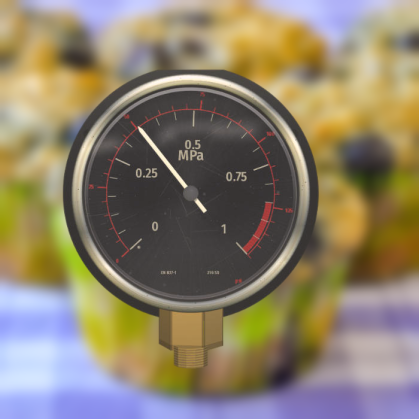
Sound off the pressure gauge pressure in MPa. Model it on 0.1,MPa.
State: 0.35,MPa
